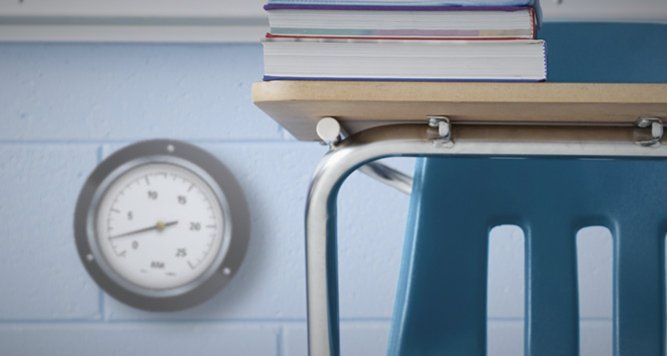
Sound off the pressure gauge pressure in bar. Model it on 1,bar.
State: 2,bar
